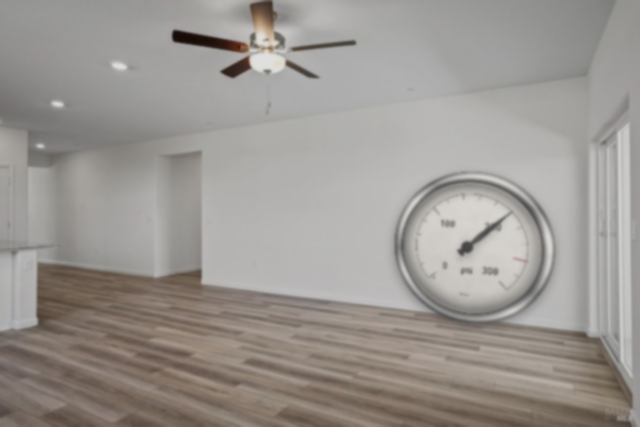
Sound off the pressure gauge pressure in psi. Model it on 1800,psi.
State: 200,psi
